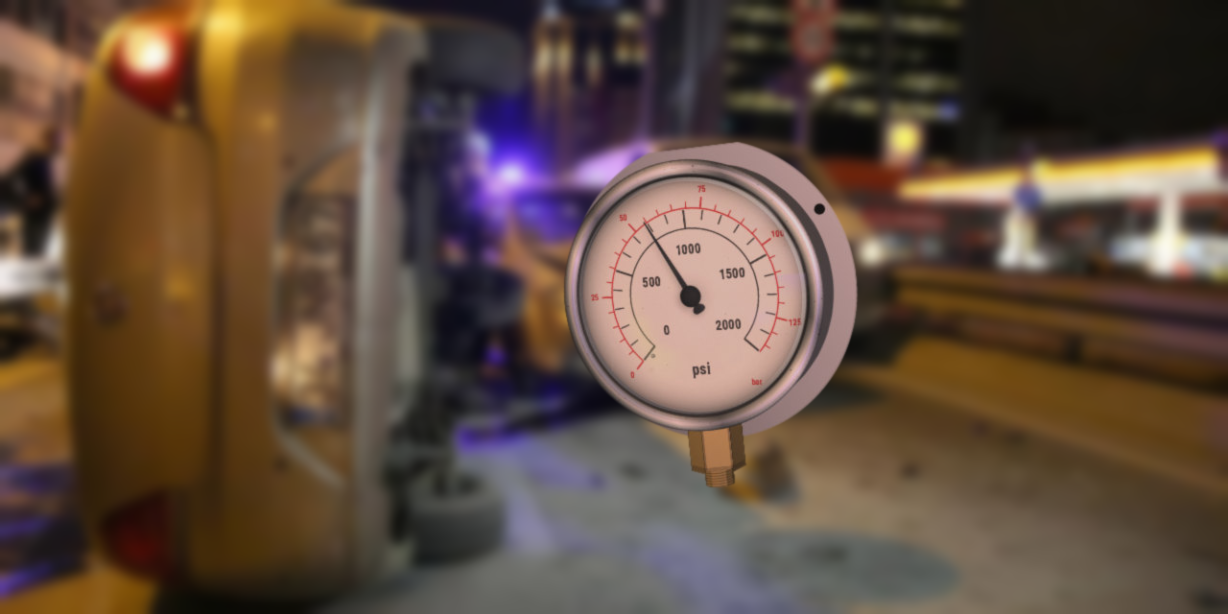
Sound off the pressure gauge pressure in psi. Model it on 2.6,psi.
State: 800,psi
